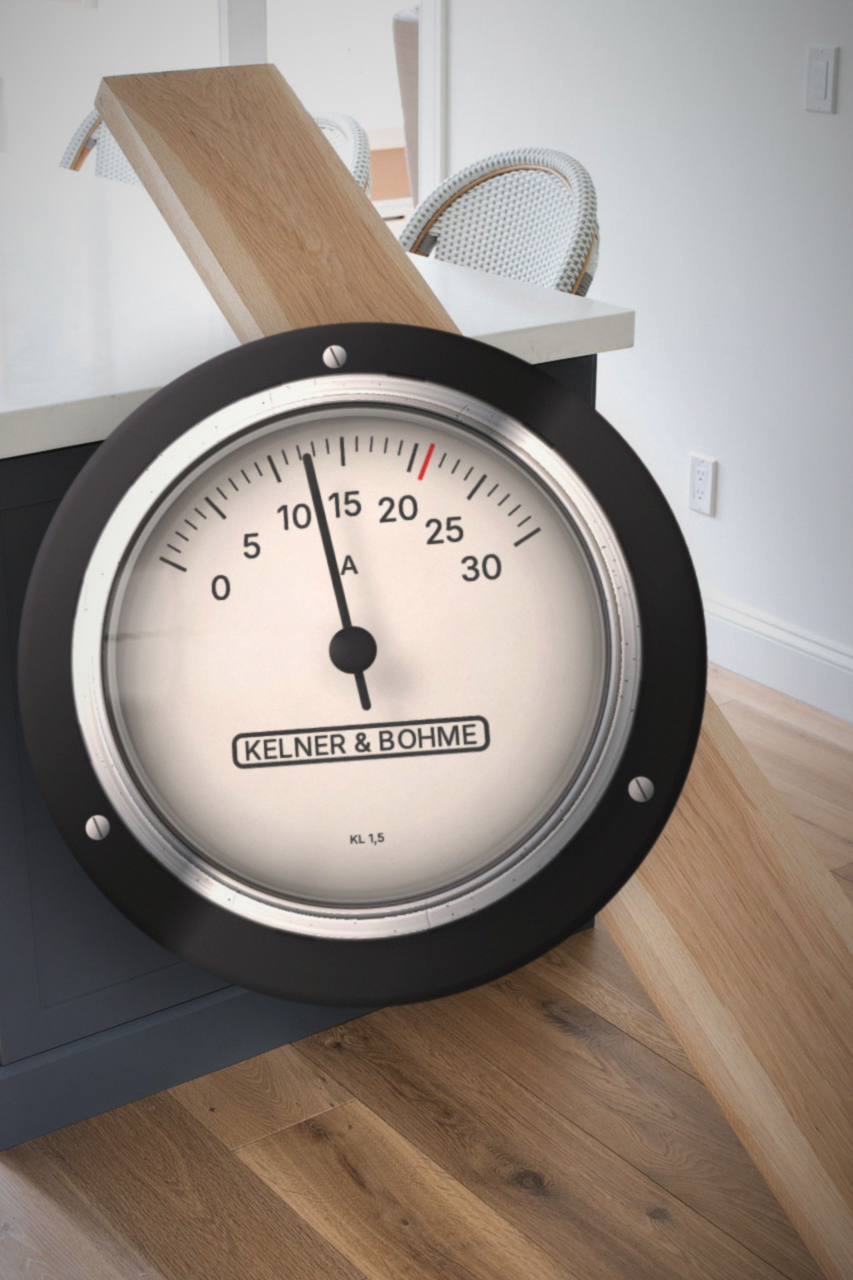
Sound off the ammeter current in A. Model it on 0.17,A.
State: 12.5,A
